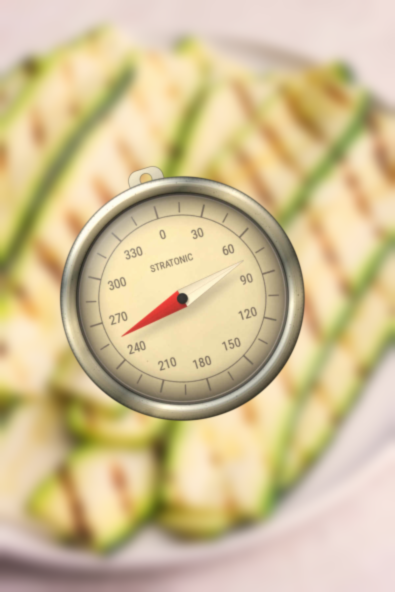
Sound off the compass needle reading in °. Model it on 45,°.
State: 255,°
